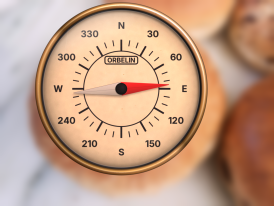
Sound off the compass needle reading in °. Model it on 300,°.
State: 85,°
